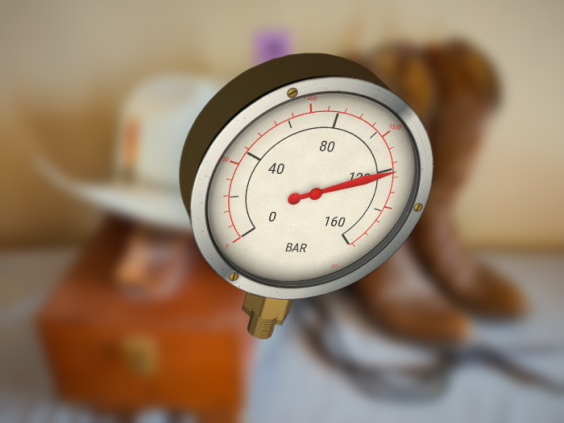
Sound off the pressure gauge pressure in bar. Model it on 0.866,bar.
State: 120,bar
